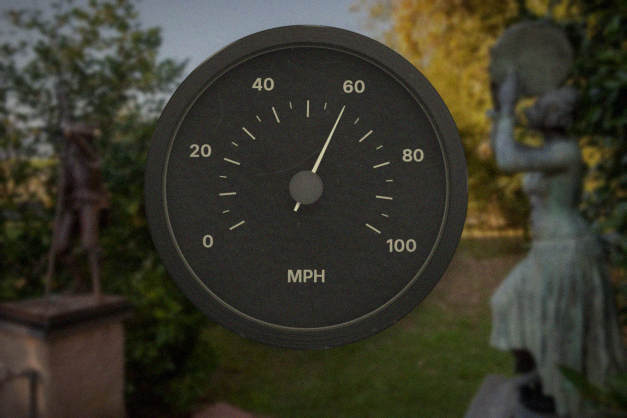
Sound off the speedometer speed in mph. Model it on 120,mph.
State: 60,mph
